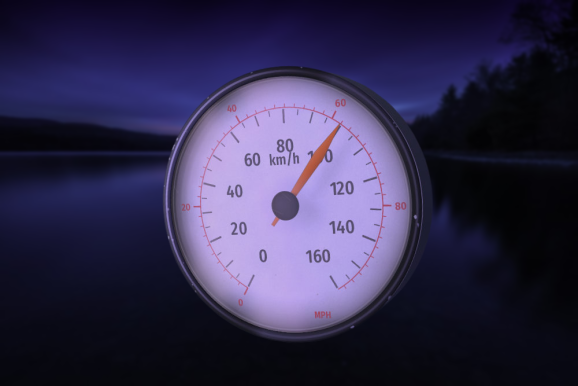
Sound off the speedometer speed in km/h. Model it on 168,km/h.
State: 100,km/h
